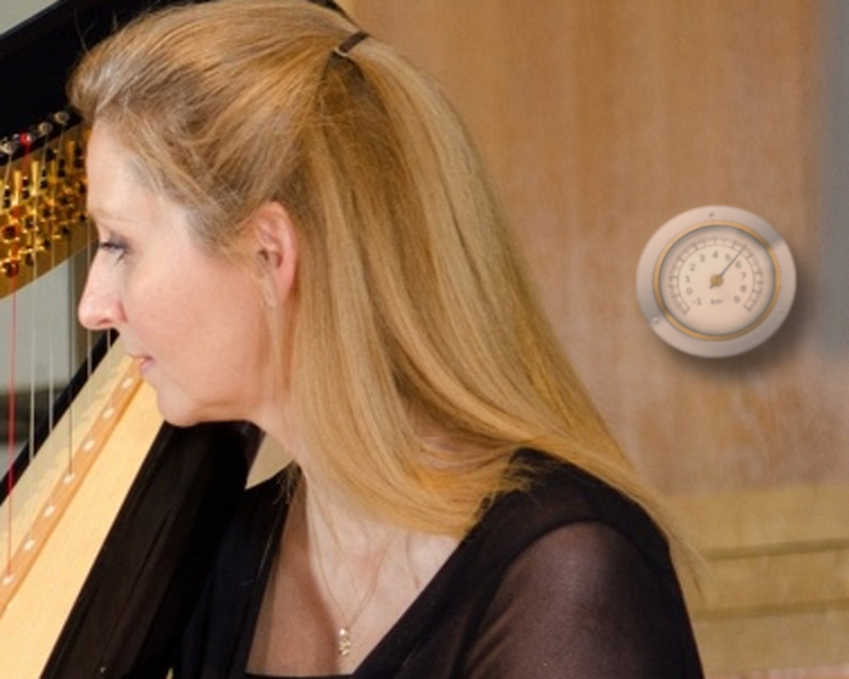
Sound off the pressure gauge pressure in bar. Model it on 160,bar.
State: 5.5,bar
